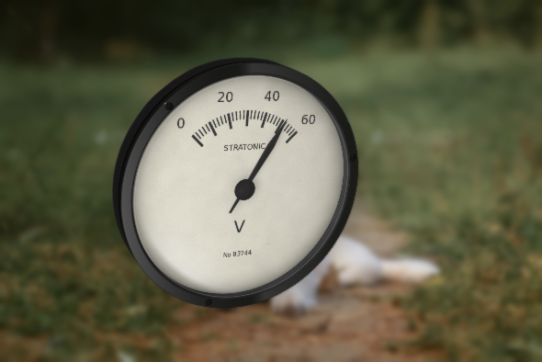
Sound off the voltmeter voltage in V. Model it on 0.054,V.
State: 50,V
